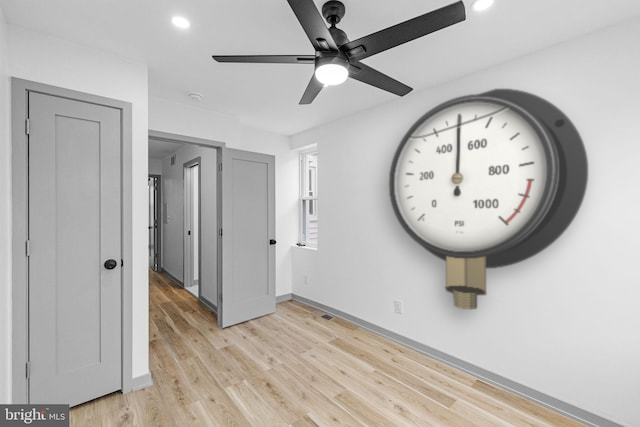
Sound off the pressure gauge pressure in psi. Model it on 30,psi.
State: 500,psi
